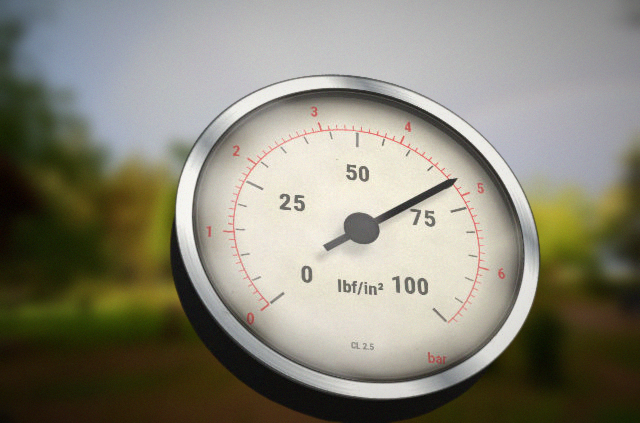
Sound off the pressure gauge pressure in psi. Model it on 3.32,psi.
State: 70,psi
